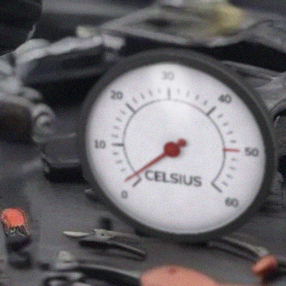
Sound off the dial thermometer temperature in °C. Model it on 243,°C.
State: 2,°C
